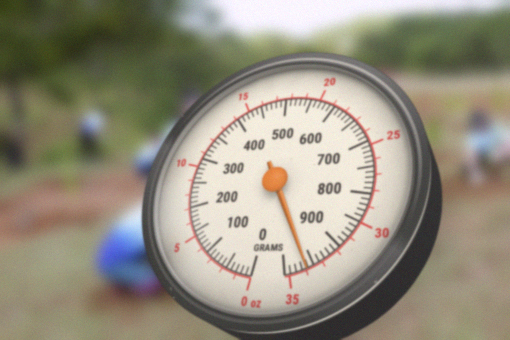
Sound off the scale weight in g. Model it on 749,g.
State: 960,g
